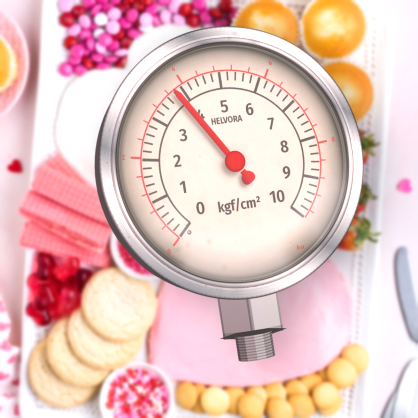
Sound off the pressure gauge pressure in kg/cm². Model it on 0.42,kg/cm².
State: 3.8,kg/cm²
